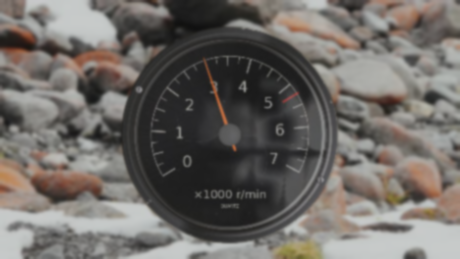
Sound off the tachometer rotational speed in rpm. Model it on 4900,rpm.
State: 3000,rpm
